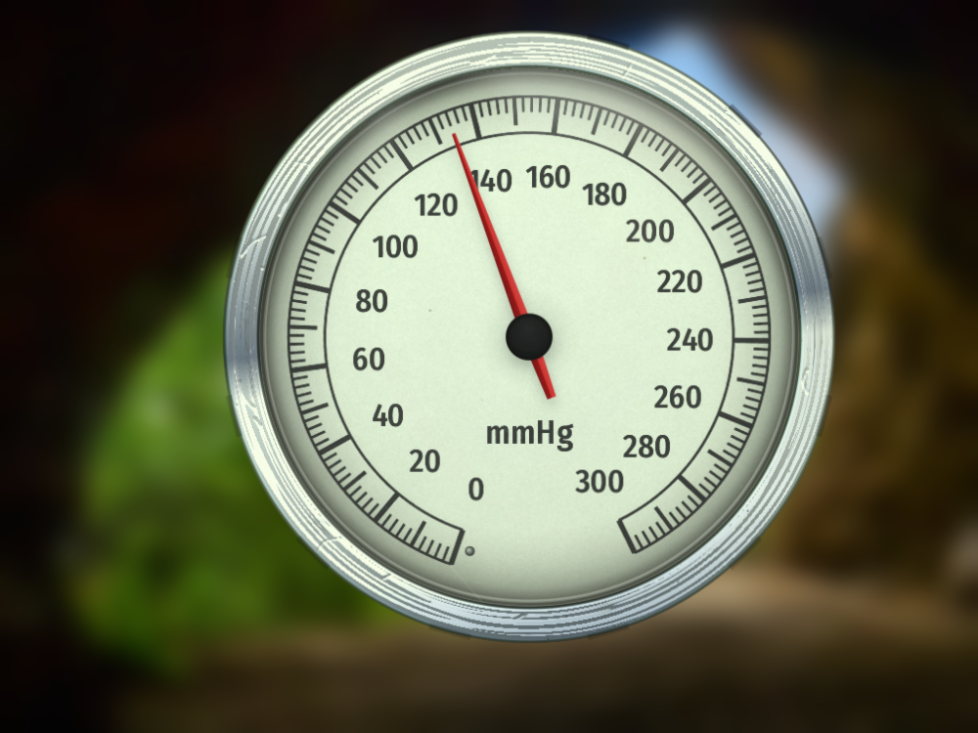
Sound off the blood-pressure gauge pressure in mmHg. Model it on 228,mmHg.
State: 134,mmHg
